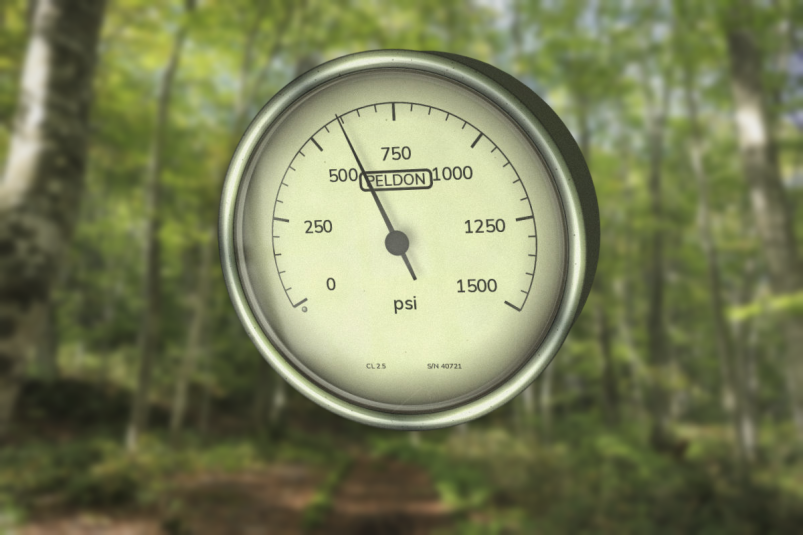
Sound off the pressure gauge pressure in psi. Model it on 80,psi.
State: 600,psi
